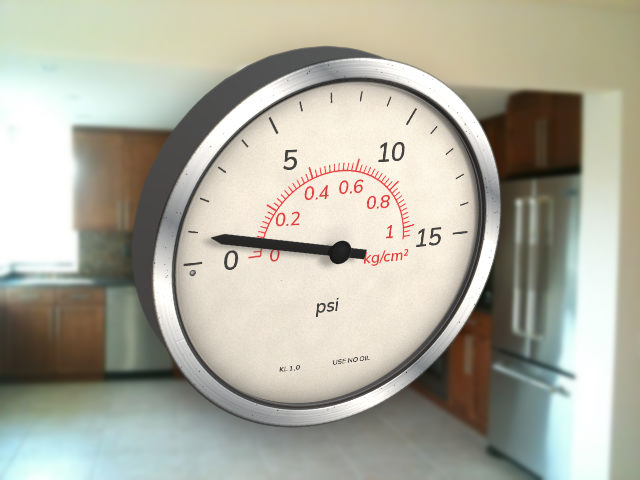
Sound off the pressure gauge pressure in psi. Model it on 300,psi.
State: 1,psi
